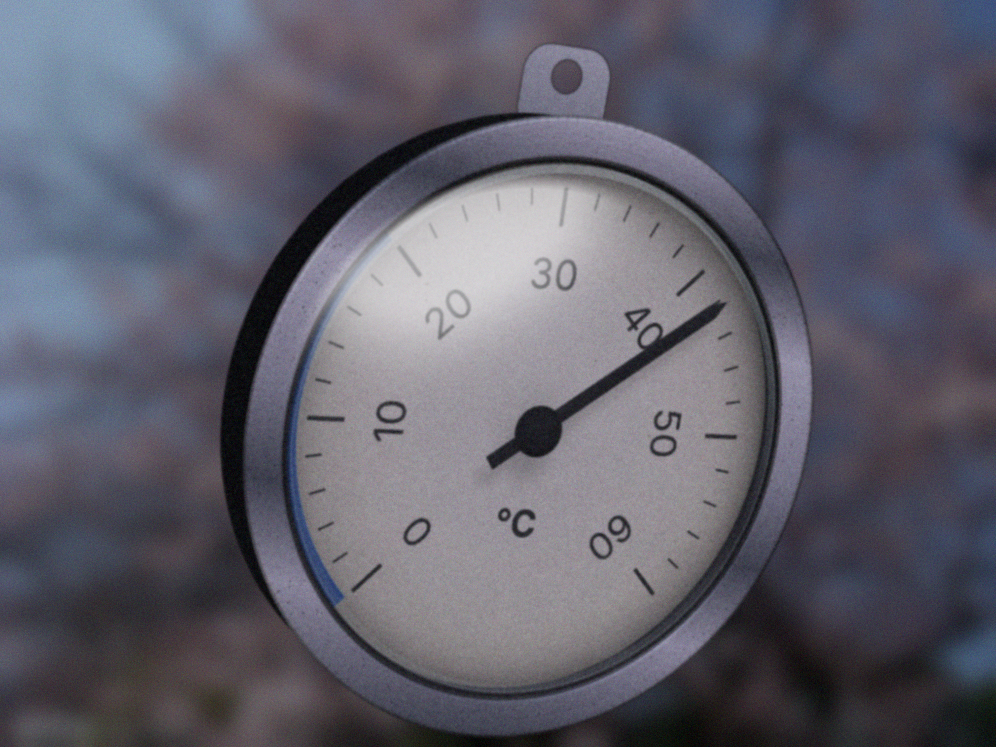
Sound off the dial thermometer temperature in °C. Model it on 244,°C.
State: 42,°C
